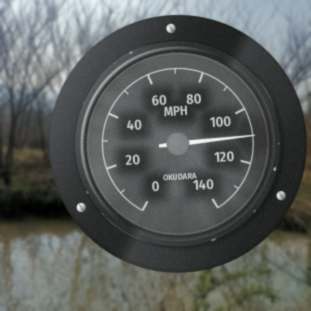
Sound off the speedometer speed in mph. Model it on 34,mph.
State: 110,mph
